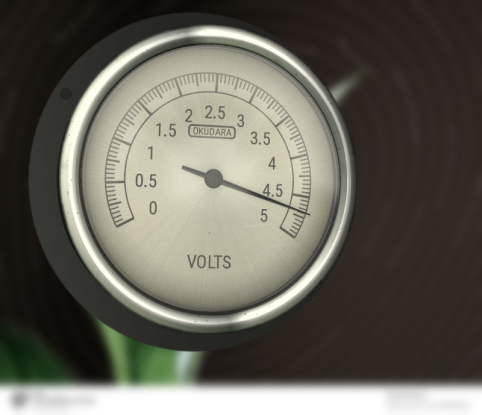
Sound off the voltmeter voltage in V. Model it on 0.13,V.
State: 4.7,V
